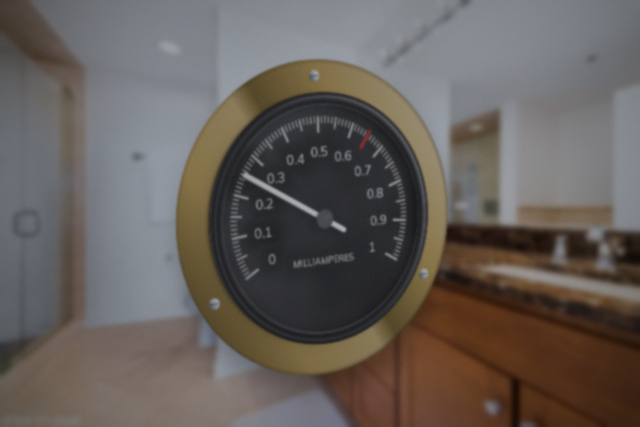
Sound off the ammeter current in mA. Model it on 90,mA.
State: 0.25,mA
